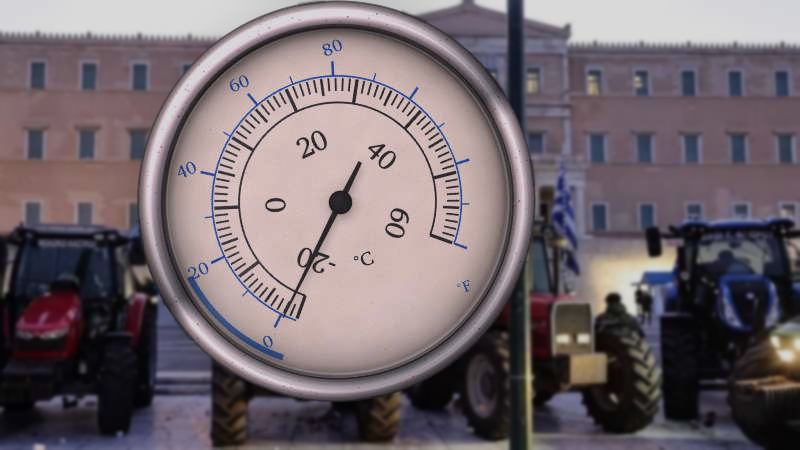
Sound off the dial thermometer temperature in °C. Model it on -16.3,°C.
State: -18,°C
